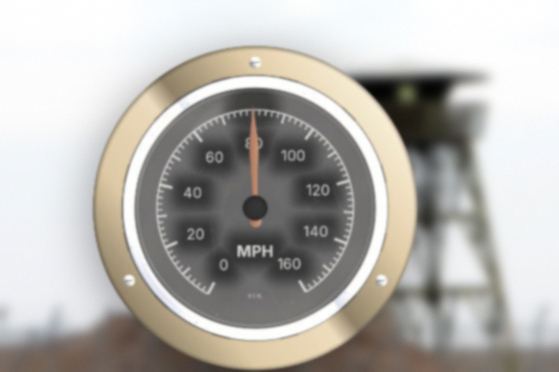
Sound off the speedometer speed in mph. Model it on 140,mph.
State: 80,mph
